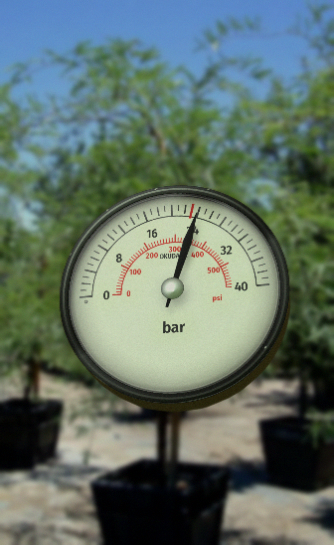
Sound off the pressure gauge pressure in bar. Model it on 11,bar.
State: 24,bar
